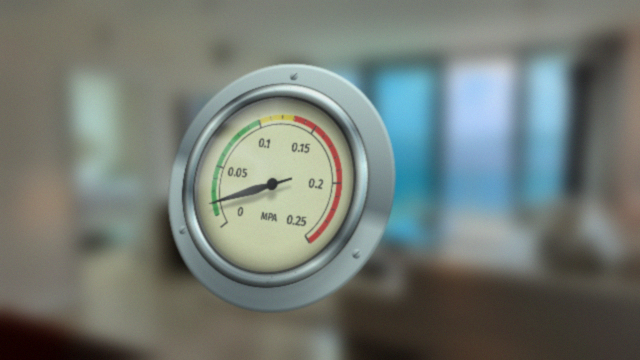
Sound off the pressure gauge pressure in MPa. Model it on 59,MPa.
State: 0.02,MPa
